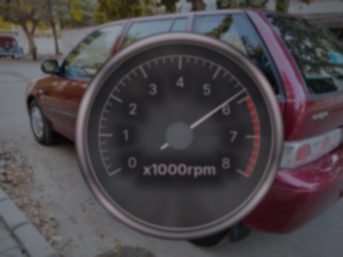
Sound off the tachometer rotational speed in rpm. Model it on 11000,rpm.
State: 5800,rpm
